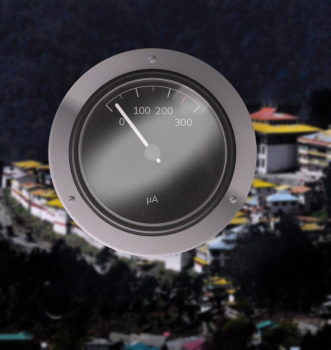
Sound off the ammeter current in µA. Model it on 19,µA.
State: 25,µA
